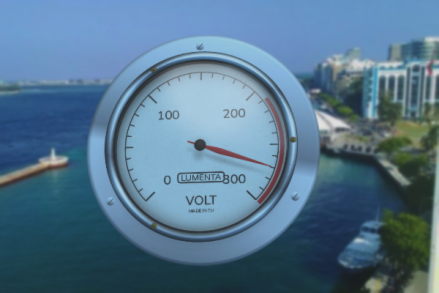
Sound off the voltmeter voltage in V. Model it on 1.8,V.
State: 270,V
